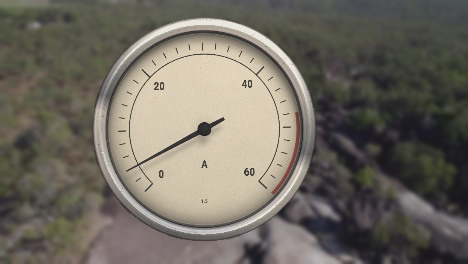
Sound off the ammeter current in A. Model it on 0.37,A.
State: 4,A
